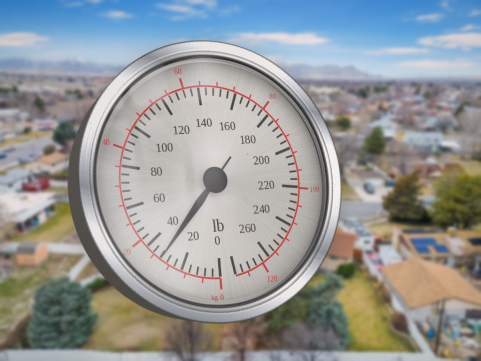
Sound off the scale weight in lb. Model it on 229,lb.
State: 32,lb
